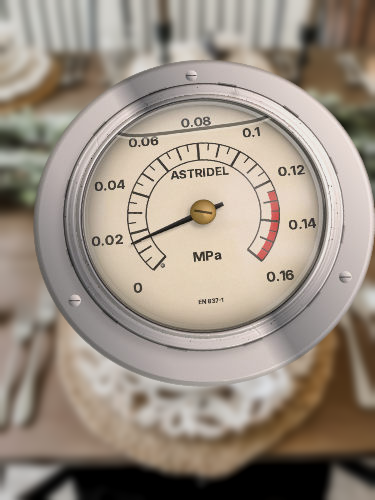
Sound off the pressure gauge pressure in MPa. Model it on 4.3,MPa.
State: 0.015,MPa
